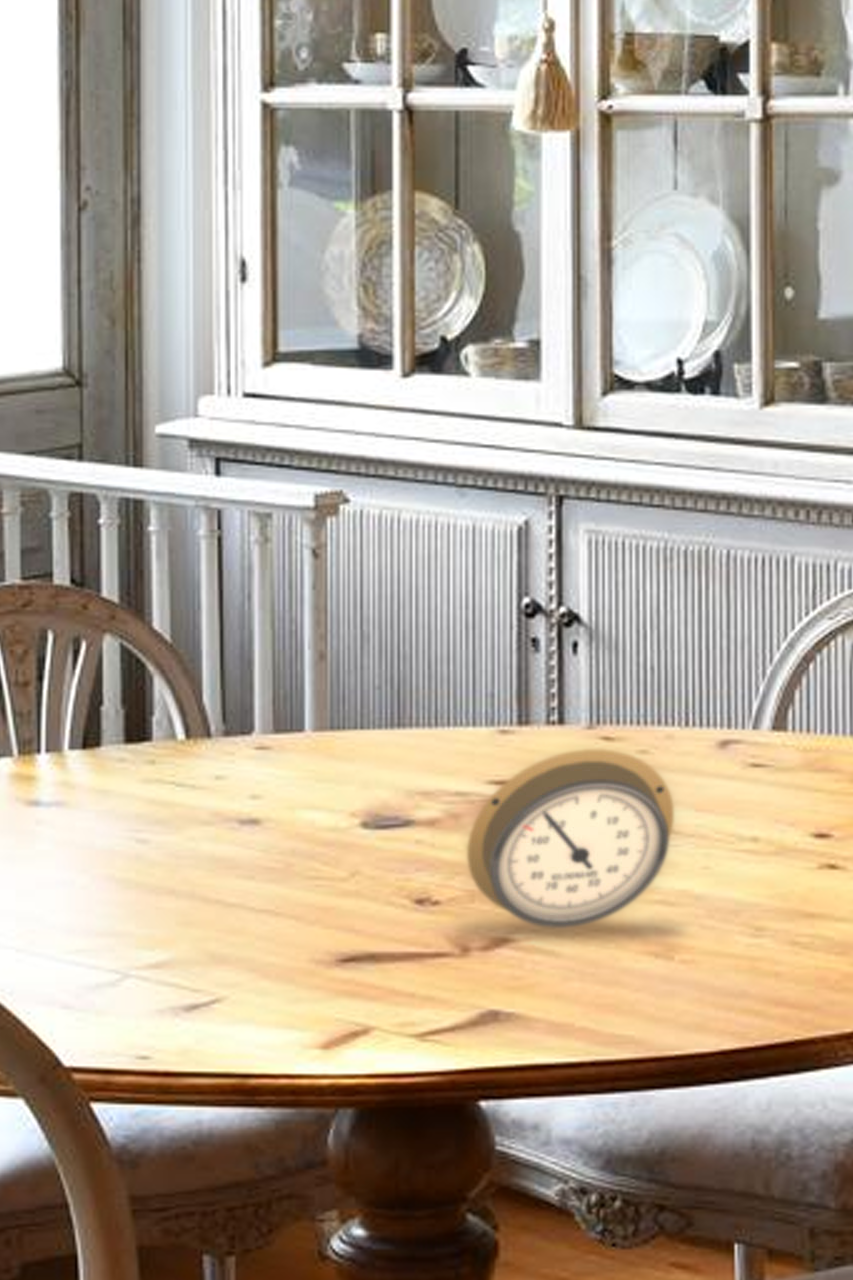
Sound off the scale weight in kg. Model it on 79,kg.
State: 110,kg
